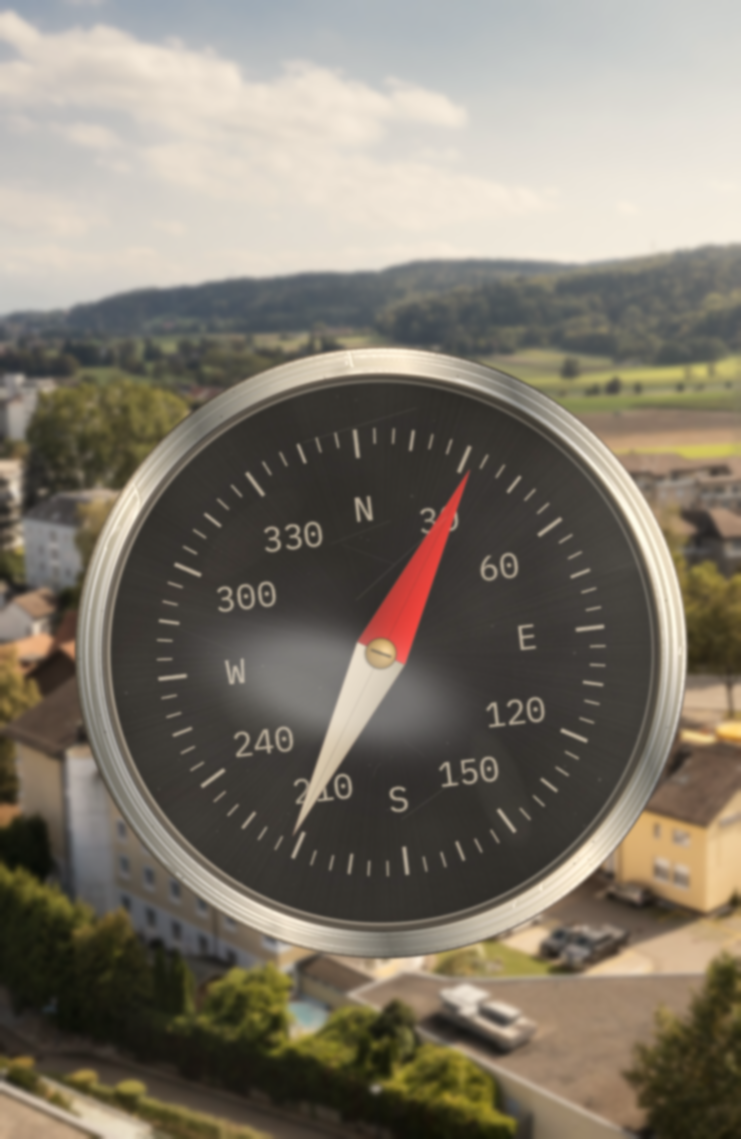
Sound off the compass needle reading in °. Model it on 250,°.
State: 32.5,°
